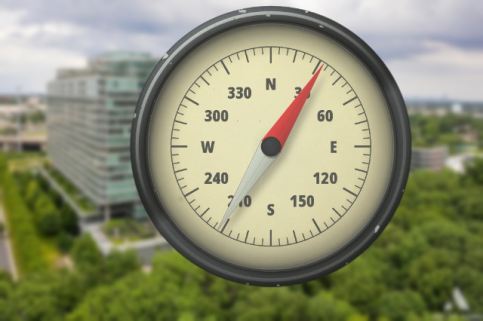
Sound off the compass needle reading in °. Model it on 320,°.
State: 32.5,°
